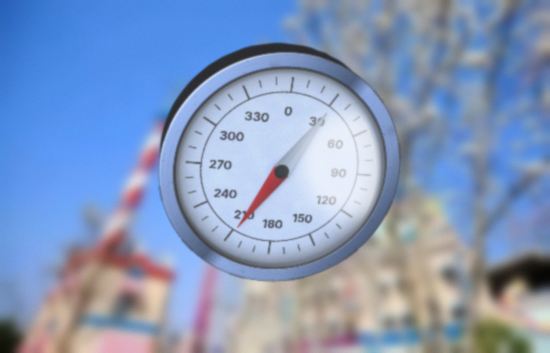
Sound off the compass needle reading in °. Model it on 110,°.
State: 210,°
